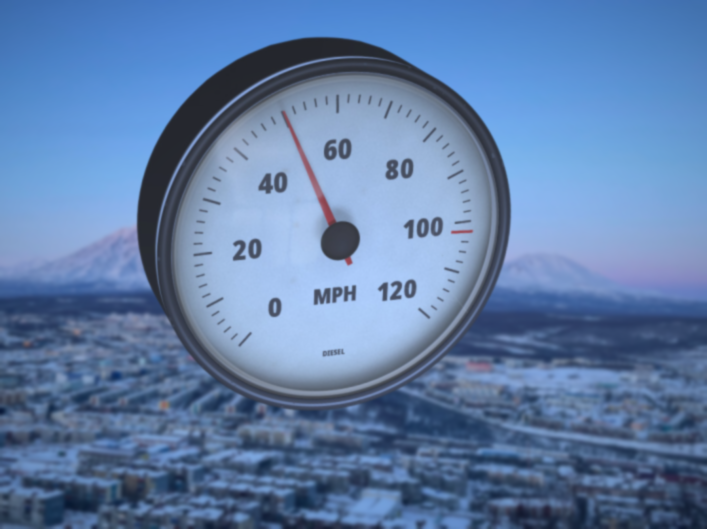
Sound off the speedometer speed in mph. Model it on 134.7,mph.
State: 50,mph
